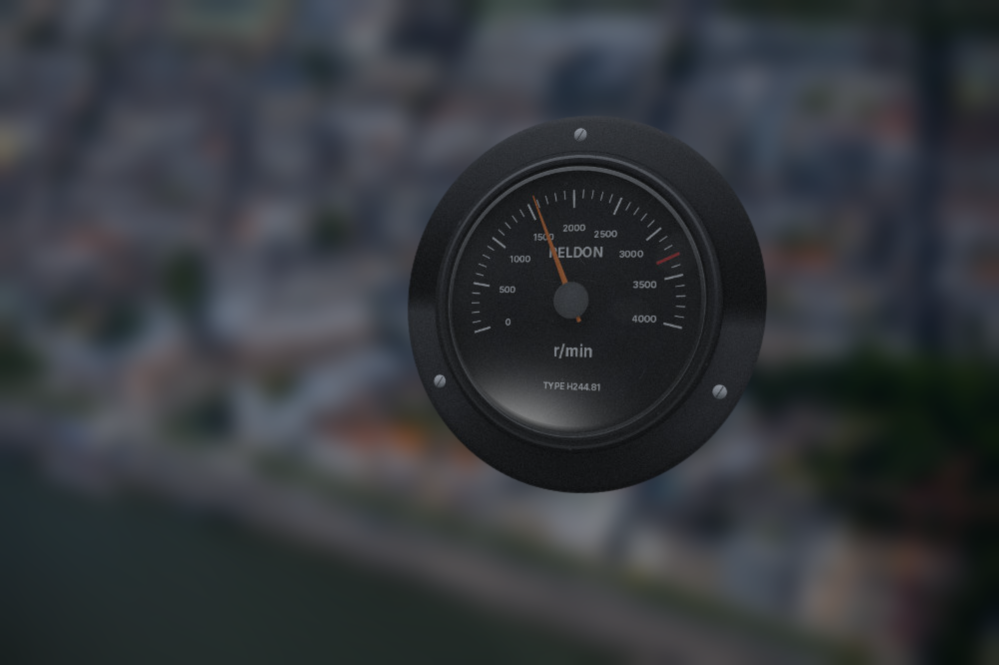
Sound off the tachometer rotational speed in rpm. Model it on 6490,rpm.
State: 1600,rpm
